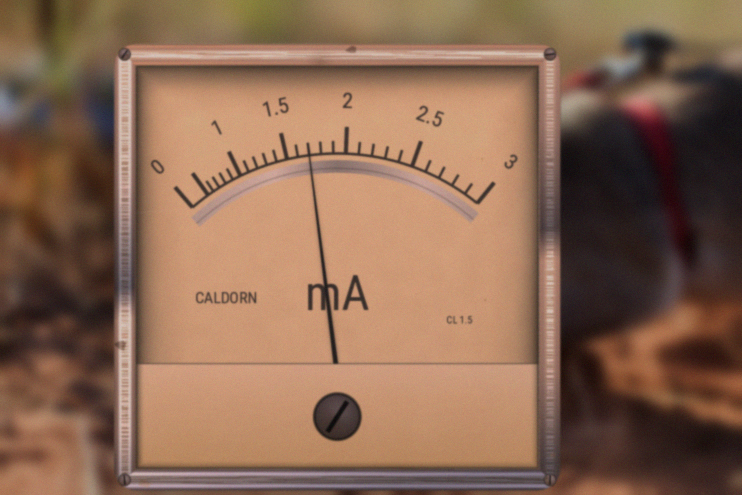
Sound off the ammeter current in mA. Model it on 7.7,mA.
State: 1.7,mA
